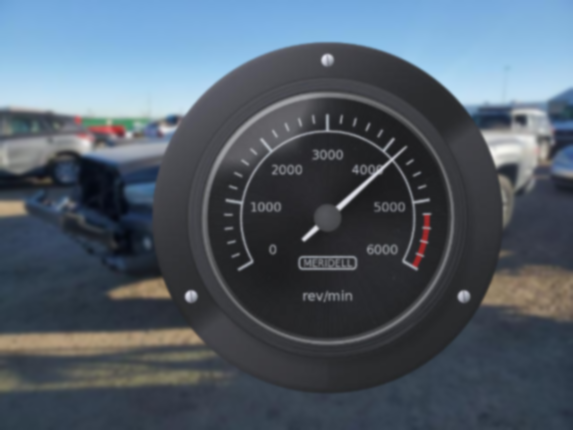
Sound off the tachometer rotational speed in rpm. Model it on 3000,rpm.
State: 4200,rpm
